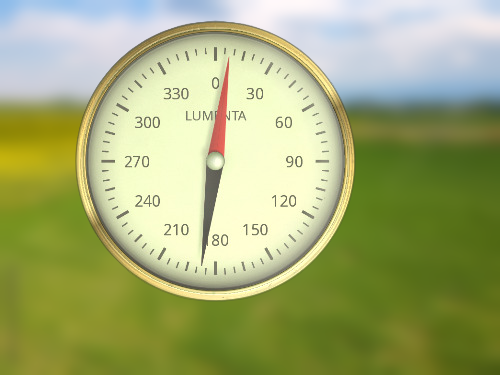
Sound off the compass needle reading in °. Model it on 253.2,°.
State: 7.5,°
